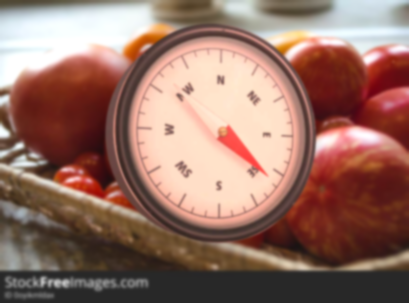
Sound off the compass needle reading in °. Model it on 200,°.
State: 130,°
